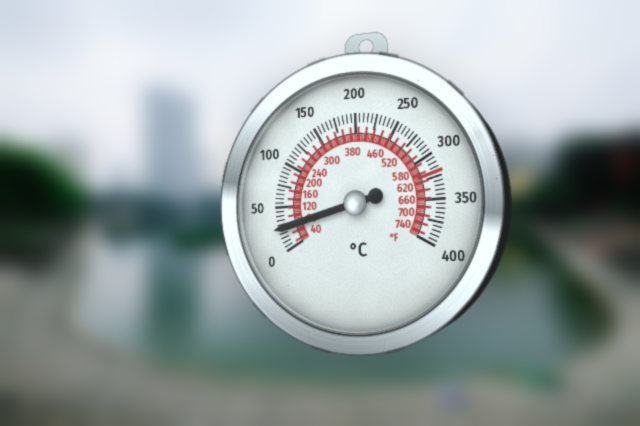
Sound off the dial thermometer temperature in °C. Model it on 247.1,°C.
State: 25,°C
